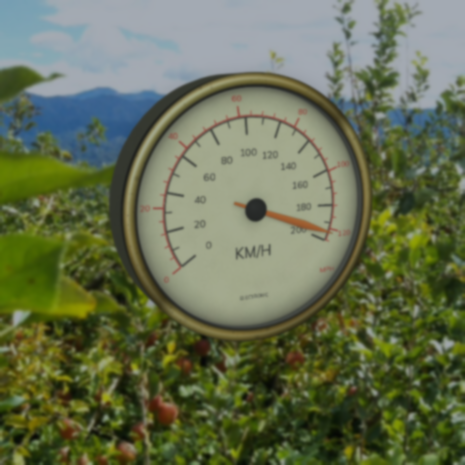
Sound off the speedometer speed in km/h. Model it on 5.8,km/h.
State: 195,km/h
